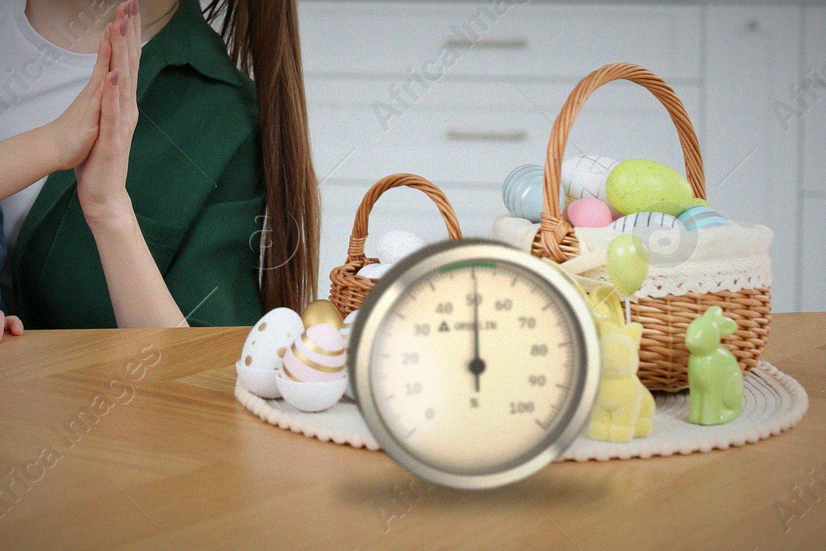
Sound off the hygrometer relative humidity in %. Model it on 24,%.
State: 50,%
